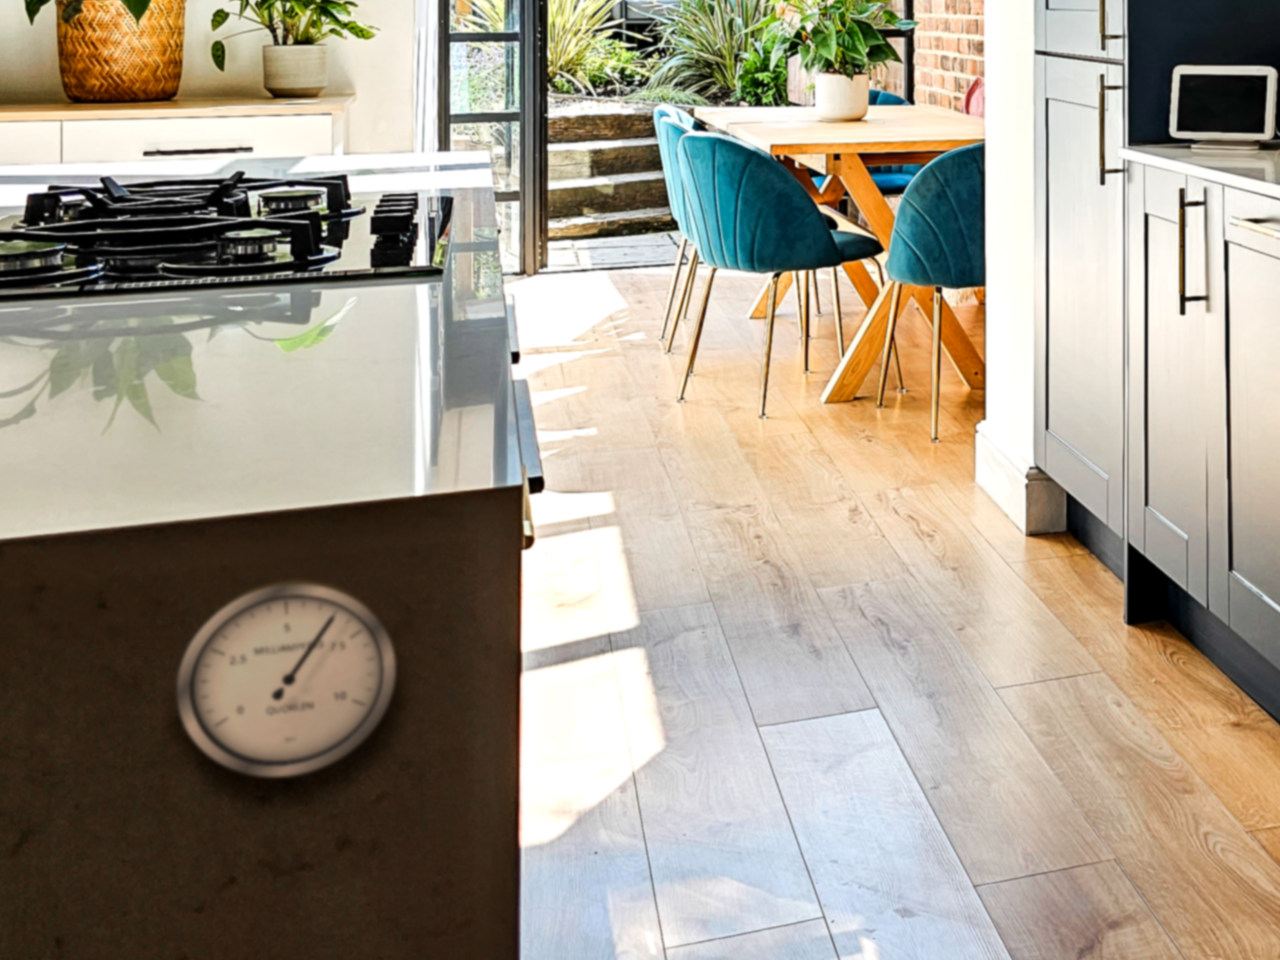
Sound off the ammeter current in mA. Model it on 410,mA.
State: 6.5,mA
